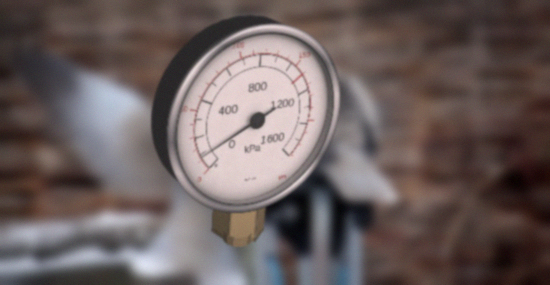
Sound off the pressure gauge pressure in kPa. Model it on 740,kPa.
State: 100,kPa
